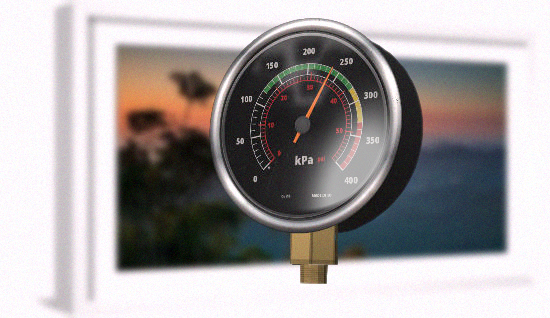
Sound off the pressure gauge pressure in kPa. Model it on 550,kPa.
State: 240,kPa
